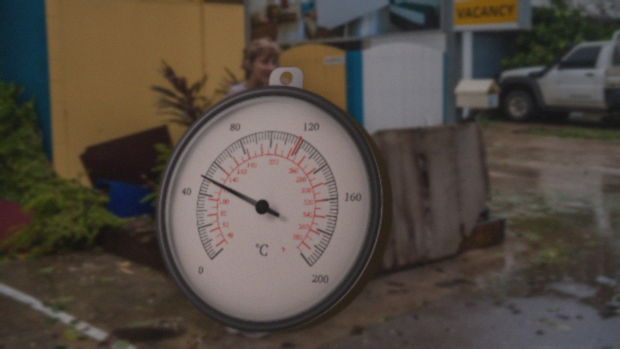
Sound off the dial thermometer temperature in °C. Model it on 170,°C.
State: 50,°C
